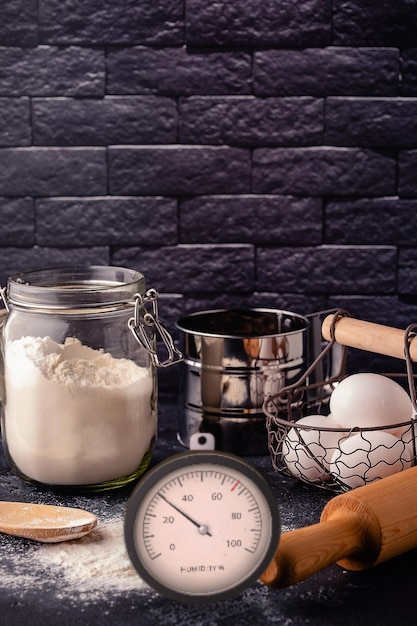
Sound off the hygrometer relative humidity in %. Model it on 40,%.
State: 30,%
